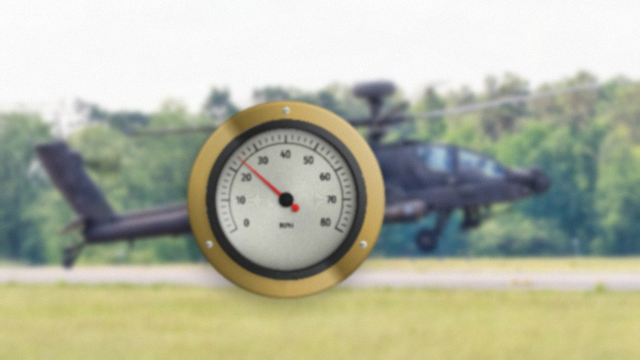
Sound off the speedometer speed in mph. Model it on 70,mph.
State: 24,mph
